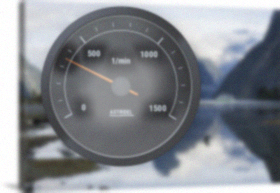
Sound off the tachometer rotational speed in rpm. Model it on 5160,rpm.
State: 350,rpm
